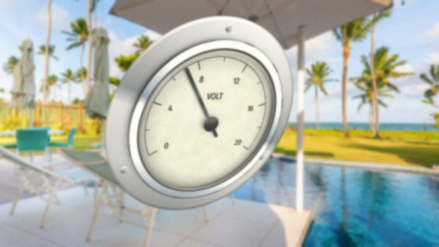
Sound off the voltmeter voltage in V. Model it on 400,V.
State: 7,V
